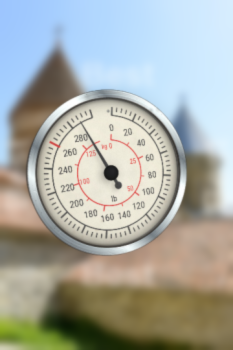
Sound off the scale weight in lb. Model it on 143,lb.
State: 288,lb
